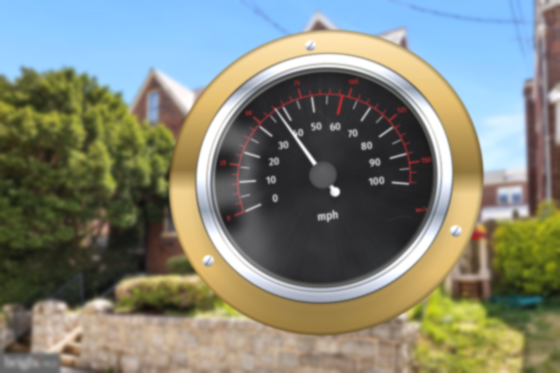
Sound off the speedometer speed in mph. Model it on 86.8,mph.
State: 37.5,mph
